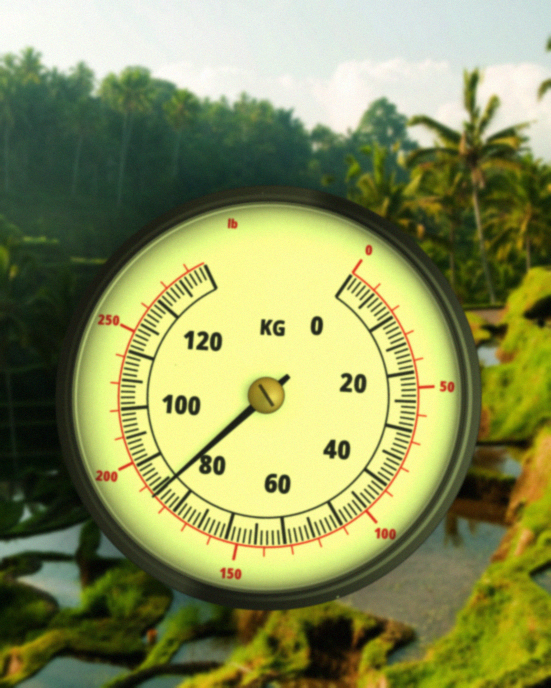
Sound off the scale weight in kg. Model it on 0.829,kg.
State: 84,kg
